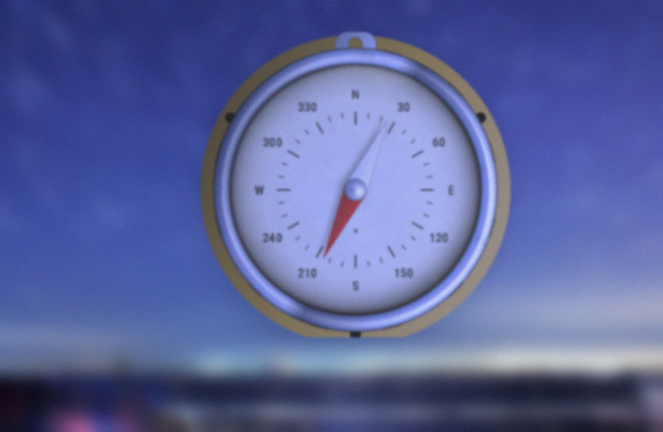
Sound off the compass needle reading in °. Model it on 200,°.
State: 205,°
